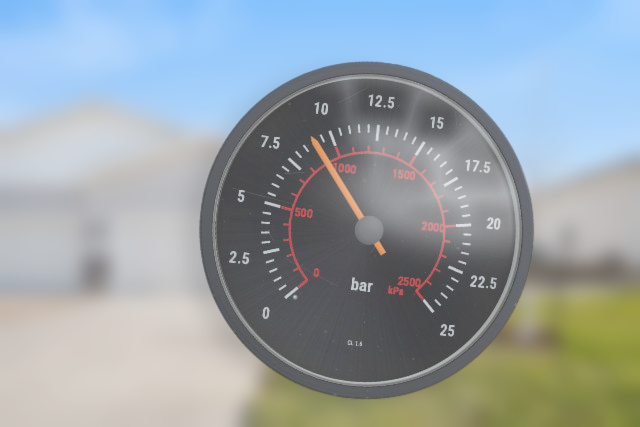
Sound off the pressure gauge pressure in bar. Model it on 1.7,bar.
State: 9,bar
